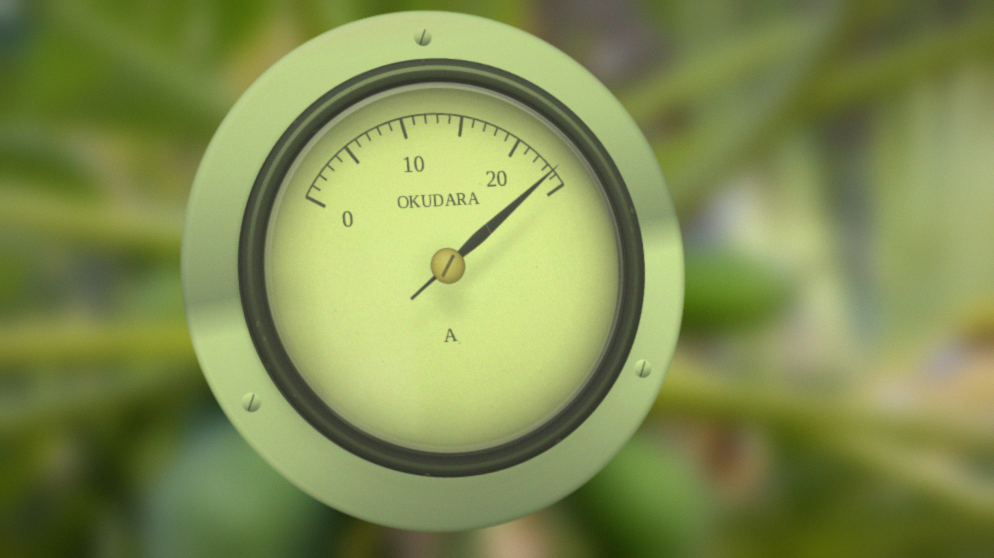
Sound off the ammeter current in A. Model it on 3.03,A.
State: 23.5,A
